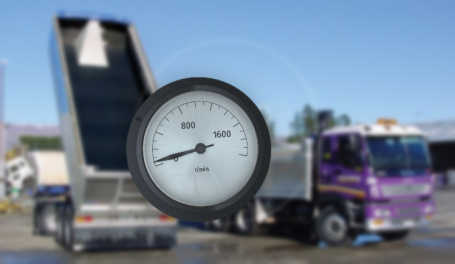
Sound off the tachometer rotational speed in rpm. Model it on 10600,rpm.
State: 50,rpm
